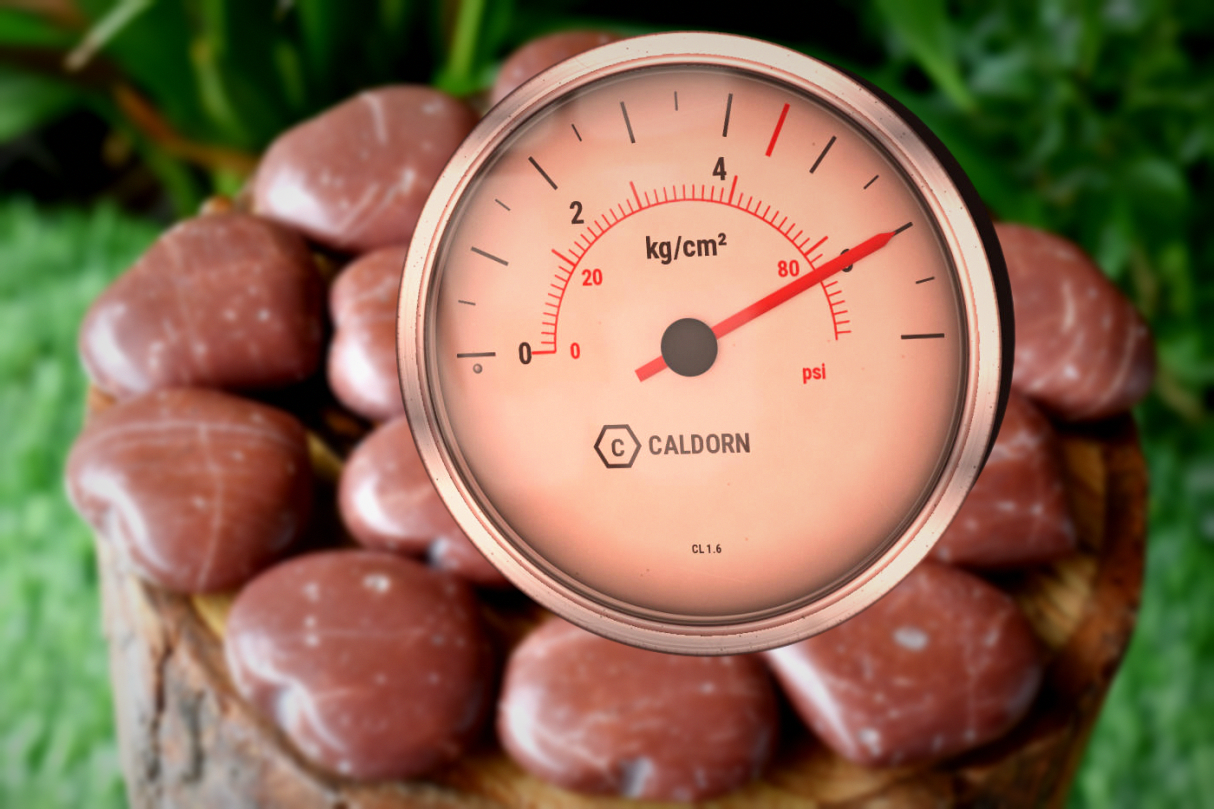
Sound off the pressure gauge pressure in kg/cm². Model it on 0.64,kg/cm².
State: 6,kg/cm²
